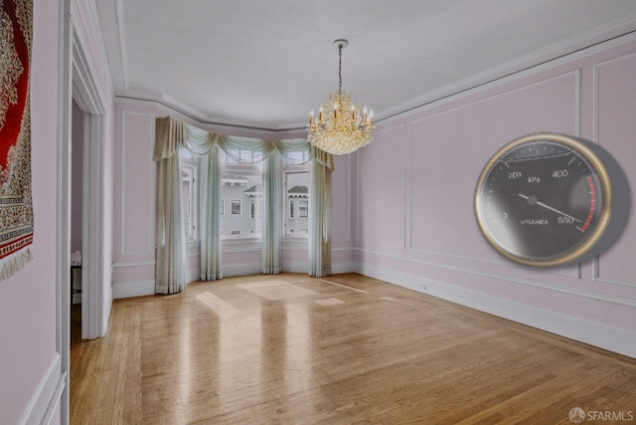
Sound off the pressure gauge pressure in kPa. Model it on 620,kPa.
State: 580,kPa
